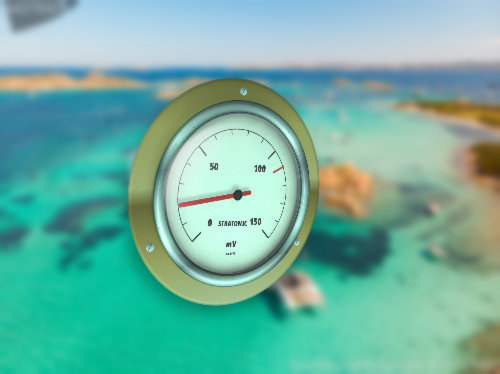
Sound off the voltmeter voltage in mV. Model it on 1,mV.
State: 20,mV
